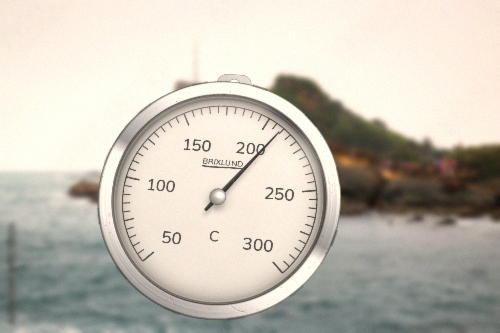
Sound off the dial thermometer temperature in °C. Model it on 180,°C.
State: 210,°C
